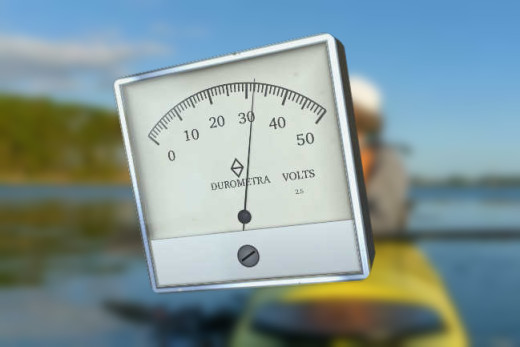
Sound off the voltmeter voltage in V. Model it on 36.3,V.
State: 32,V
